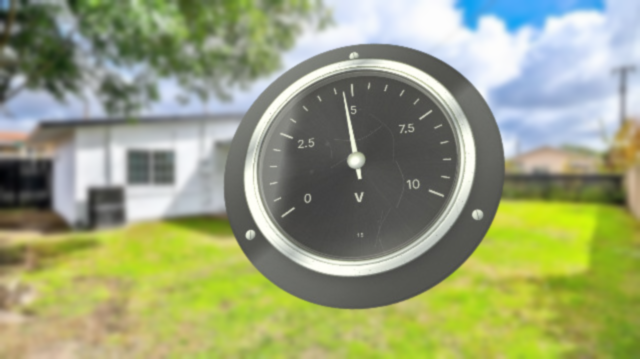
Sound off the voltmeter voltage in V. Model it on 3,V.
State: 4.75,V
